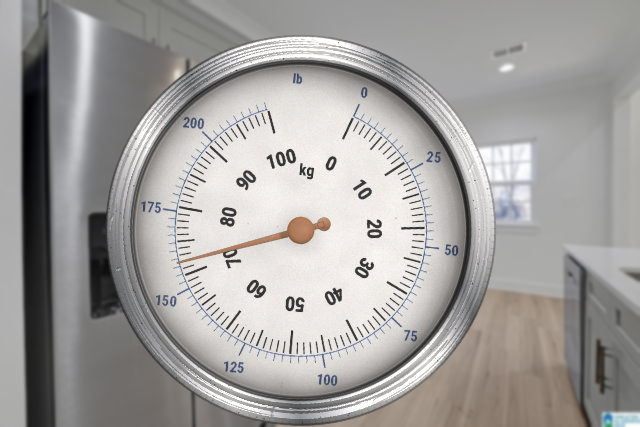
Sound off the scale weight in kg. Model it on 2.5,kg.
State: 72,kg
